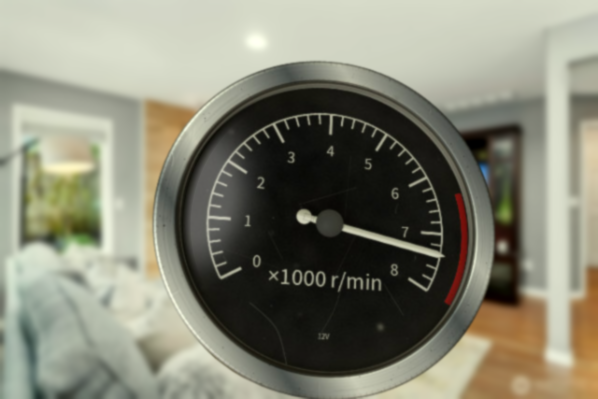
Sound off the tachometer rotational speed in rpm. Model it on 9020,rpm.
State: 7400,rpm
